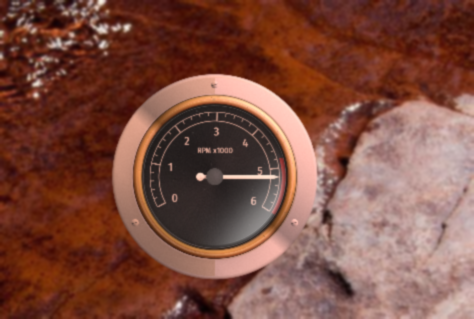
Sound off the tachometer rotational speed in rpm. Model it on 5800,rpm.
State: 5200,rpm
